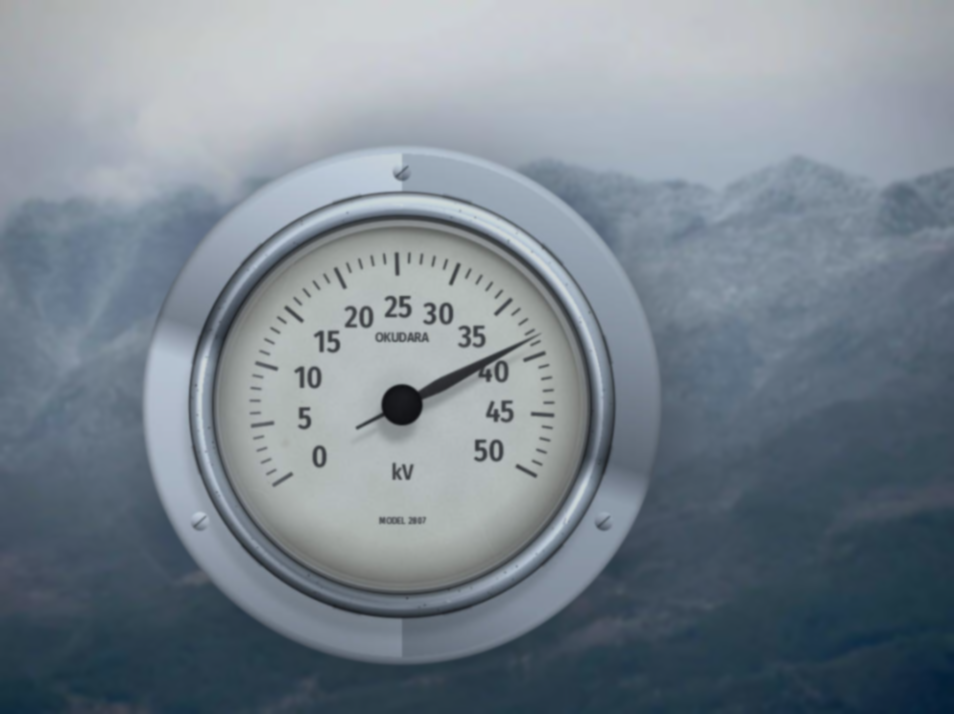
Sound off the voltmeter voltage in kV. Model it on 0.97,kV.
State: 38.5,kV
